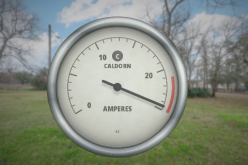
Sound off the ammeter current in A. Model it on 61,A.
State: 24.5,A
